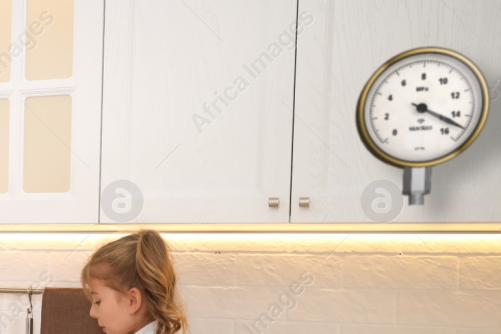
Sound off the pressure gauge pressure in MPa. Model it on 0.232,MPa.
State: 15,MPa
